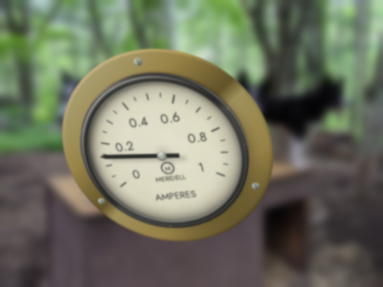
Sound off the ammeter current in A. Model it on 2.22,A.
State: 0.15,A
